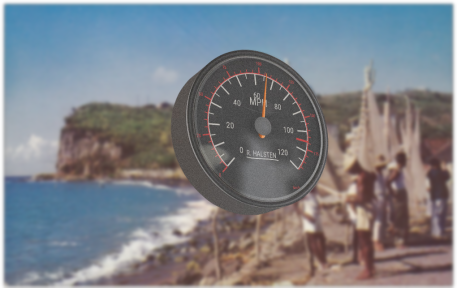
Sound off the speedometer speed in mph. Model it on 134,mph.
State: 65,mph
